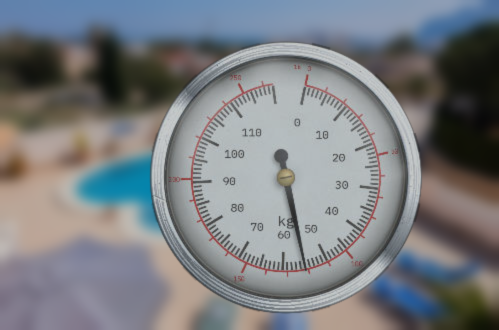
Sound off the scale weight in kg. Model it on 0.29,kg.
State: 55,kg
